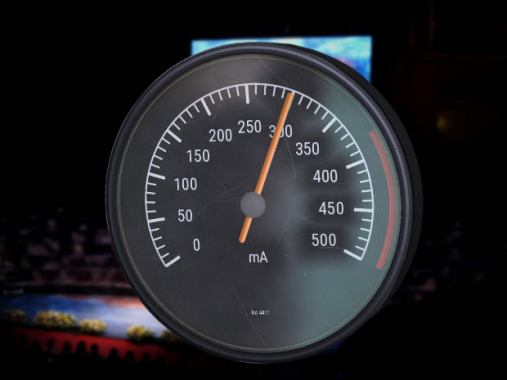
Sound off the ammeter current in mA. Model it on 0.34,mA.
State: 300,mA
